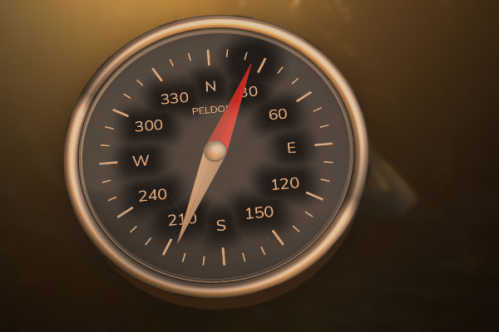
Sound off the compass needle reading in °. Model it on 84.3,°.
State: 25,°
